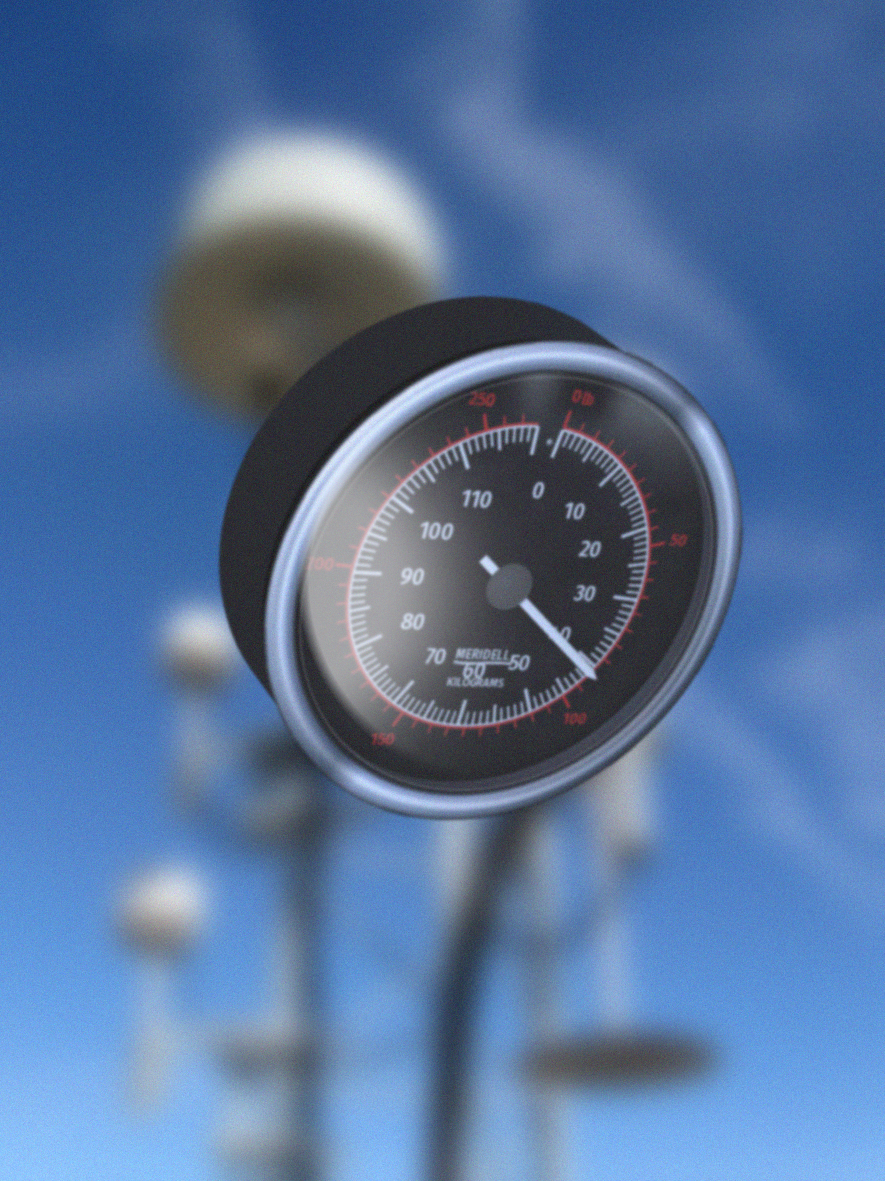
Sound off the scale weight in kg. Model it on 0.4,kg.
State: 41,kg
